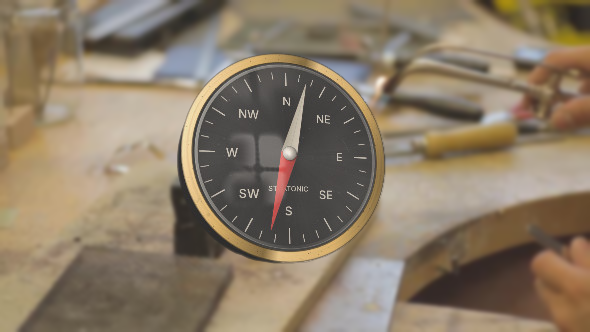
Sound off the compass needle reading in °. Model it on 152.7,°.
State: 195,°
